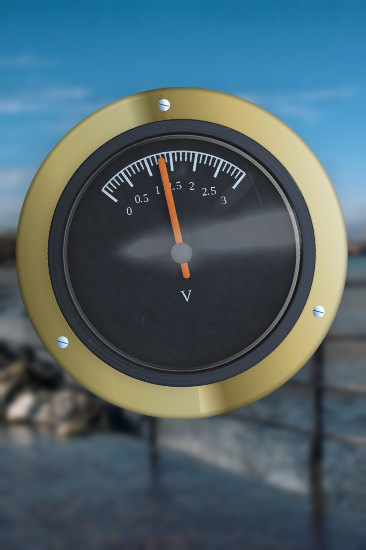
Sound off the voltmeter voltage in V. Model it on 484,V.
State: 1.3,V
